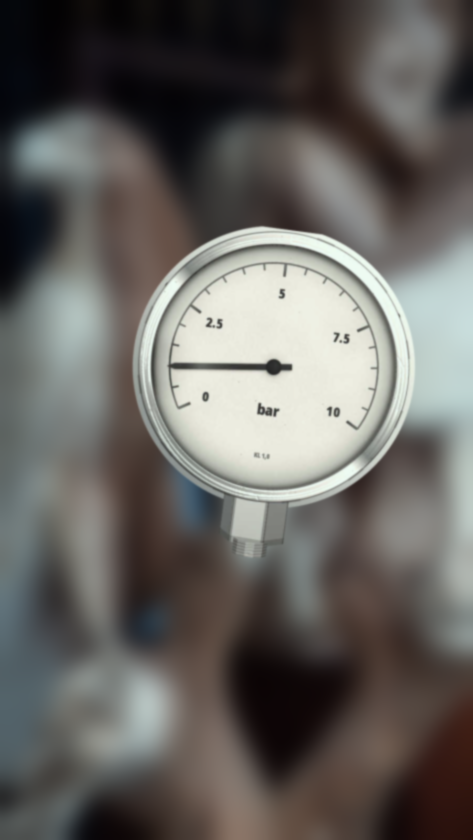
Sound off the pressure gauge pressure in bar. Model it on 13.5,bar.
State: 1,bar
